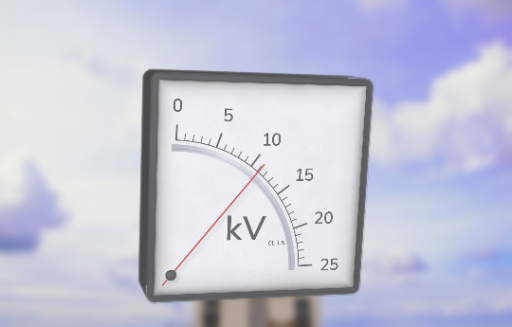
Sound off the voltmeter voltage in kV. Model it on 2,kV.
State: 11,kV
